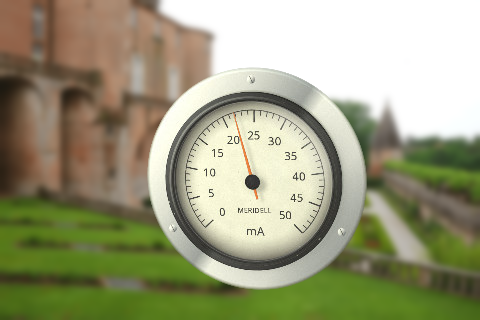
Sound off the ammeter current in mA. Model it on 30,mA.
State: 22,mA
